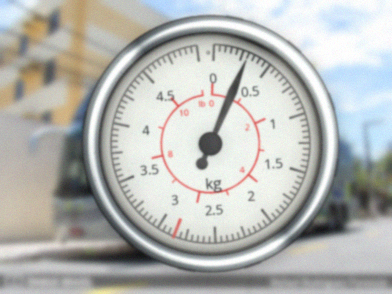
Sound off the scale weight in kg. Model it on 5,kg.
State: 0.3,kg
